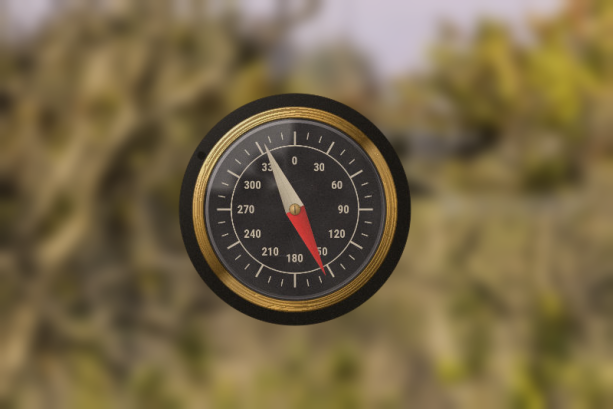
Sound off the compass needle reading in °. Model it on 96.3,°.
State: 155,°
